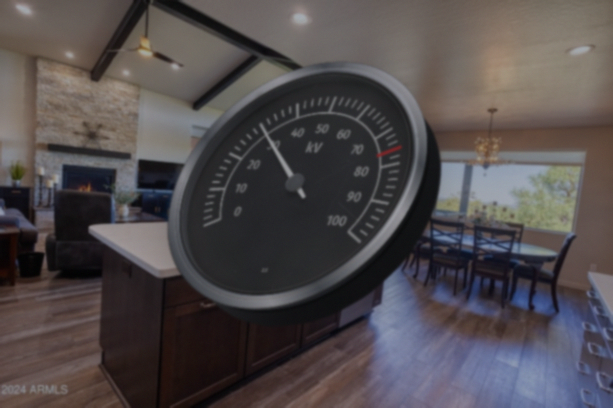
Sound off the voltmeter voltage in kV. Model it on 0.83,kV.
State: 30,kV
